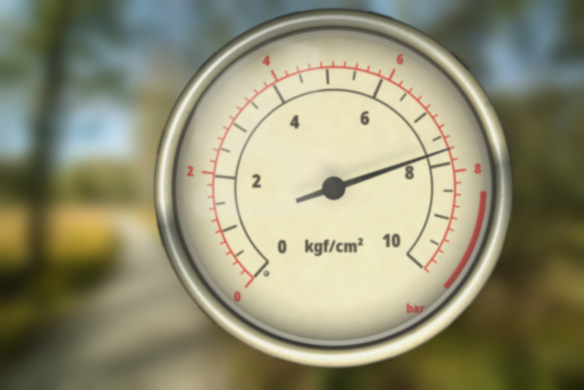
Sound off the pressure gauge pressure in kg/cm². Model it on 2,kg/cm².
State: 7.75,kg/cm²
